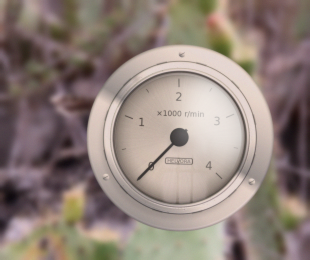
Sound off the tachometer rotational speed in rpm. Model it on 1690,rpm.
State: 0,rpm
